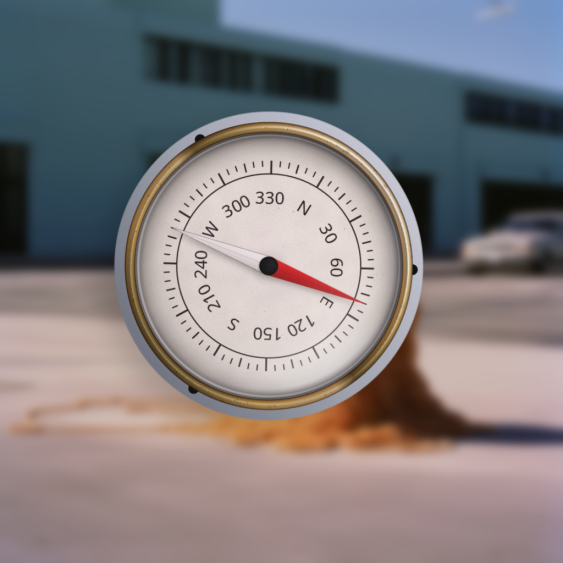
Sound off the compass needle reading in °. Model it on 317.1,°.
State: 80,°
